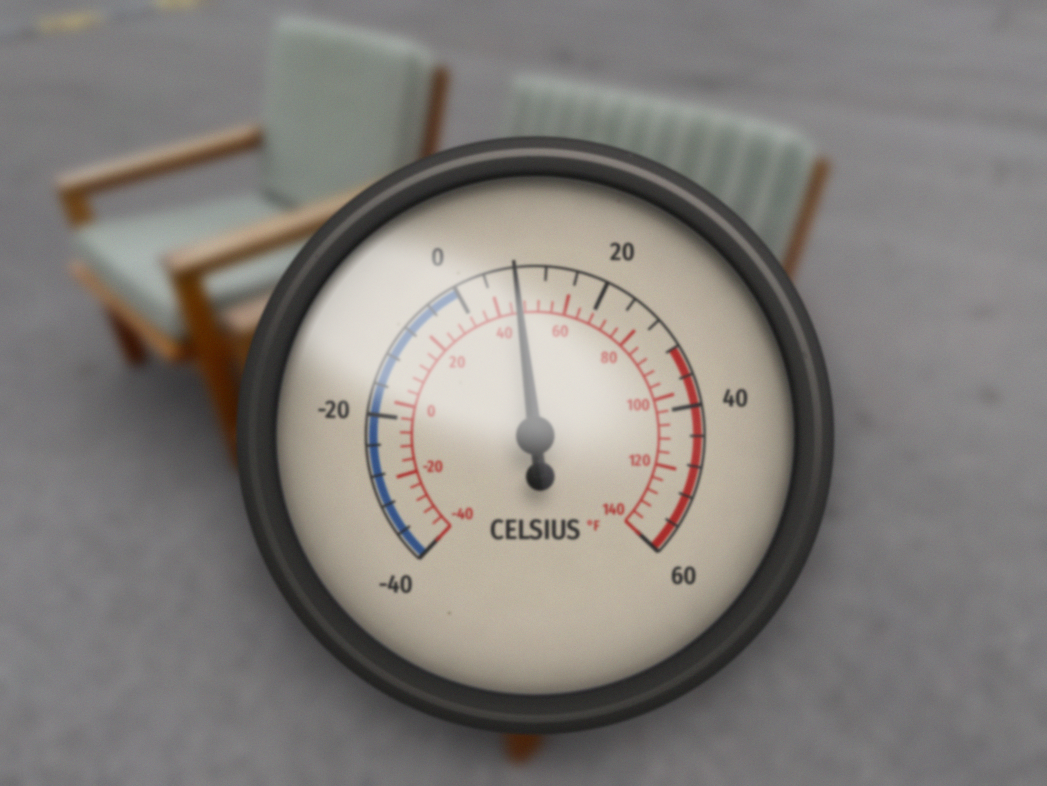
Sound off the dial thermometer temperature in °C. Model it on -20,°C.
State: 8,°C
